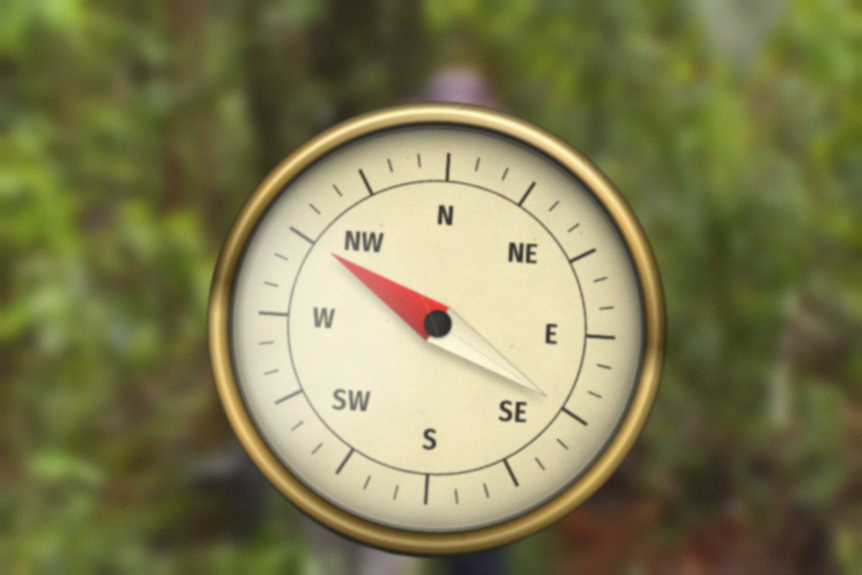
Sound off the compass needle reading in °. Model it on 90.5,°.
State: 300,°
